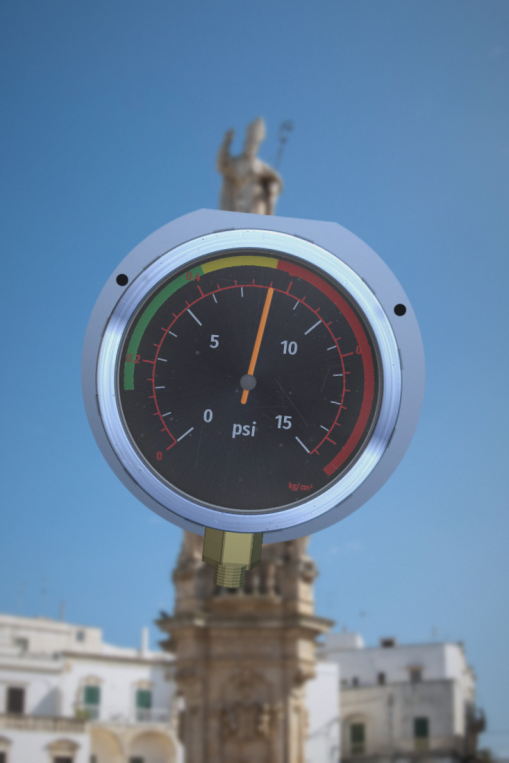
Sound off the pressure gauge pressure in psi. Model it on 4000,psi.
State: 8,psi
